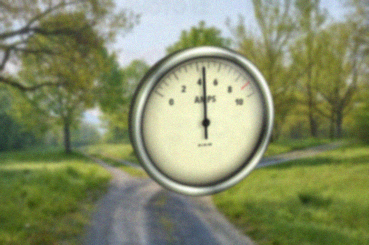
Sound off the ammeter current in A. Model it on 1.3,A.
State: 4.5,A
